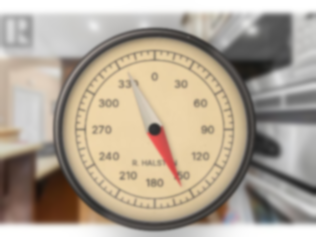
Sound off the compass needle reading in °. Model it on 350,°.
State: 155,°
